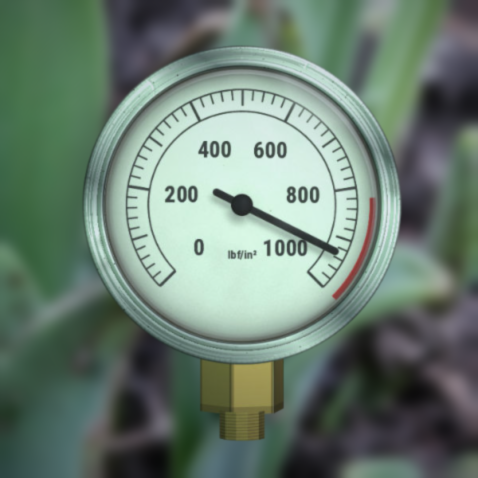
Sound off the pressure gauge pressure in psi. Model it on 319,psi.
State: 930,psi
